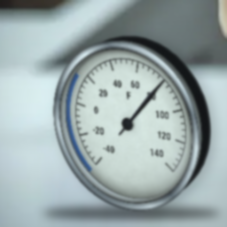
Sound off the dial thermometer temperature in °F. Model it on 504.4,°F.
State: 80,°F
